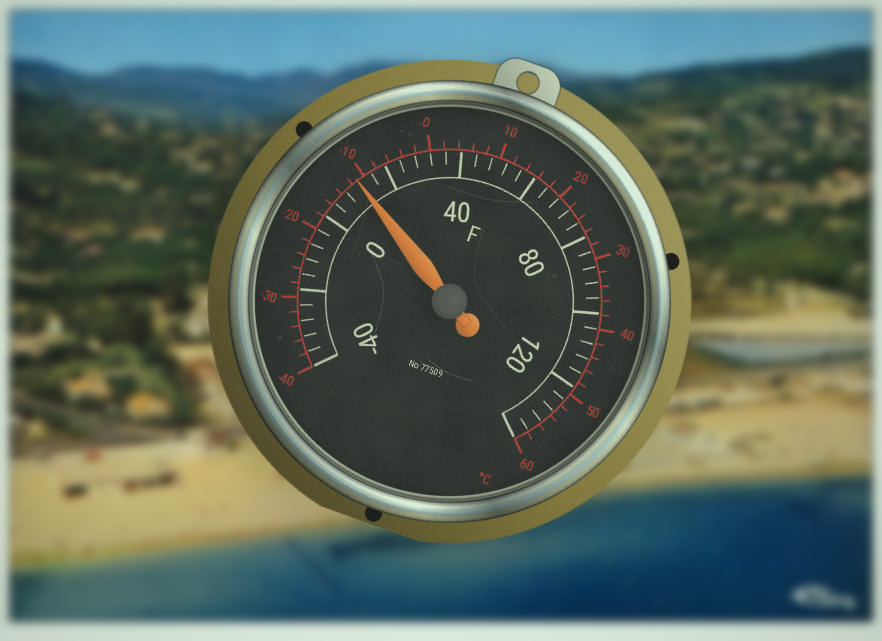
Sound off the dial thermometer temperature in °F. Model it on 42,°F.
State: 12,°F
